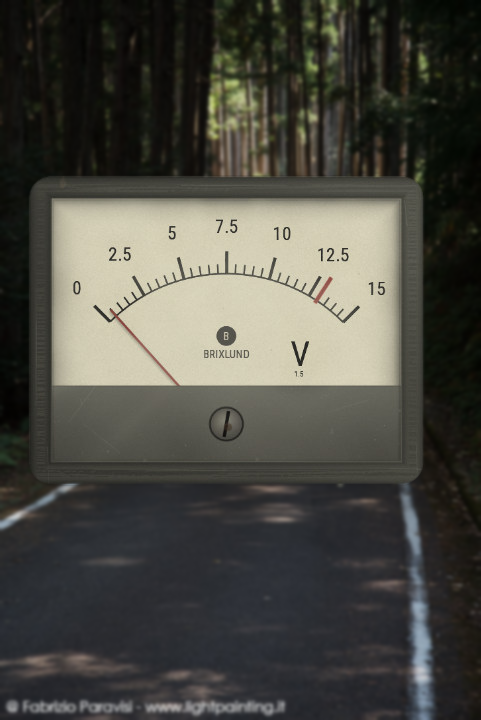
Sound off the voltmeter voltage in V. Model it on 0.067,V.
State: 0.5,V
